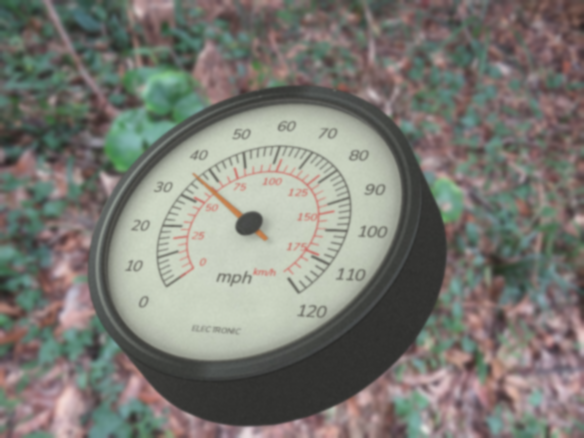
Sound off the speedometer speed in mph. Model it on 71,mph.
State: 36,mph
